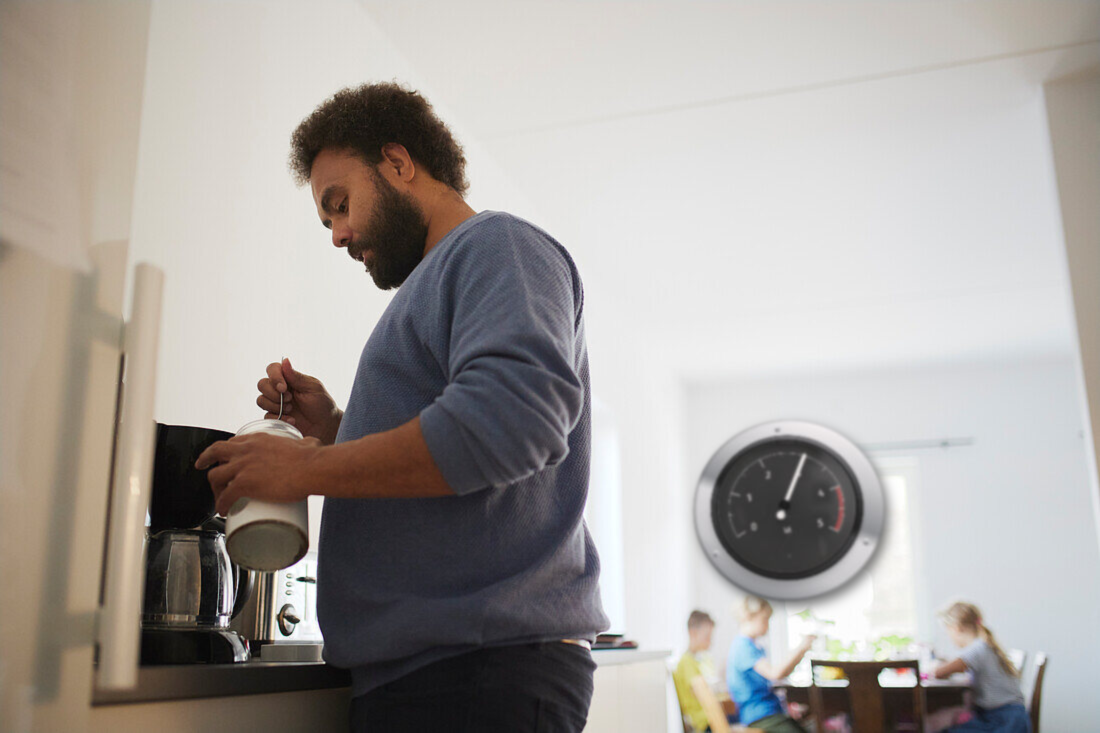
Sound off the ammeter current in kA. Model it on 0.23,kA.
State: 3,kA
